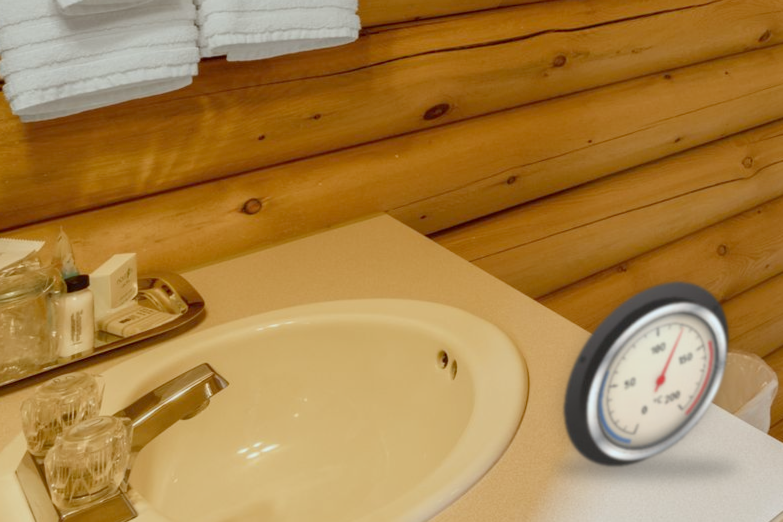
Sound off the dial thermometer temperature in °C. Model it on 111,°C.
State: 120,°C
